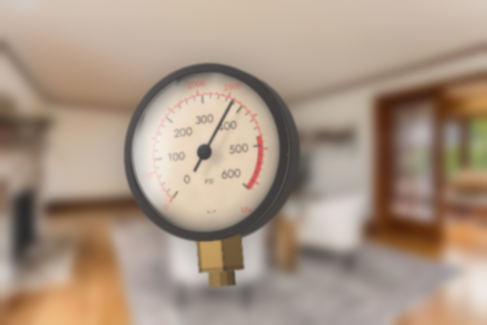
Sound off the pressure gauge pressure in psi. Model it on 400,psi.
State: 380,psi
